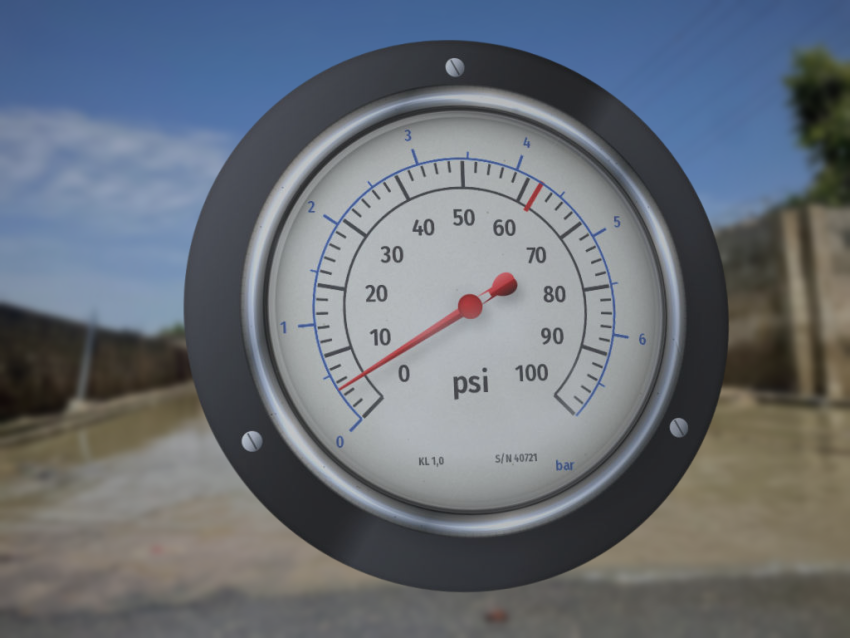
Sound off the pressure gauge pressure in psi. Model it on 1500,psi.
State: 5,psi
